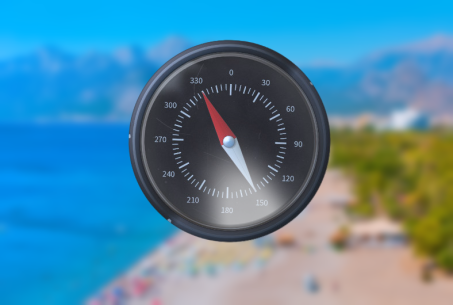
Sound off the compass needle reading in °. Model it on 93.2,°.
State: 330,°
